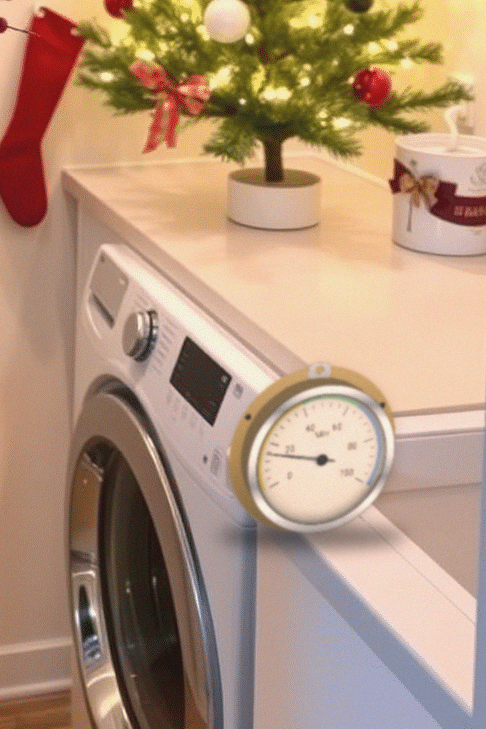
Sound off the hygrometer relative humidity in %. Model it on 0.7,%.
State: 16,%
